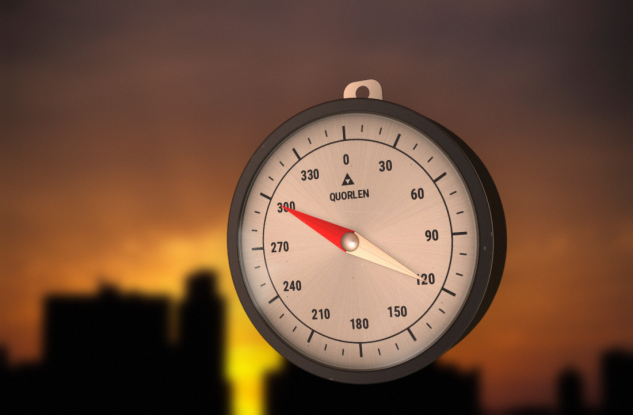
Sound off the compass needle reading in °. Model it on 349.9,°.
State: 300,°
